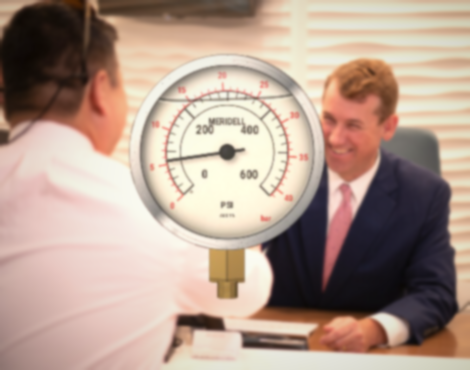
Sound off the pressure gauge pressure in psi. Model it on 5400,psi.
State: 80,psi
